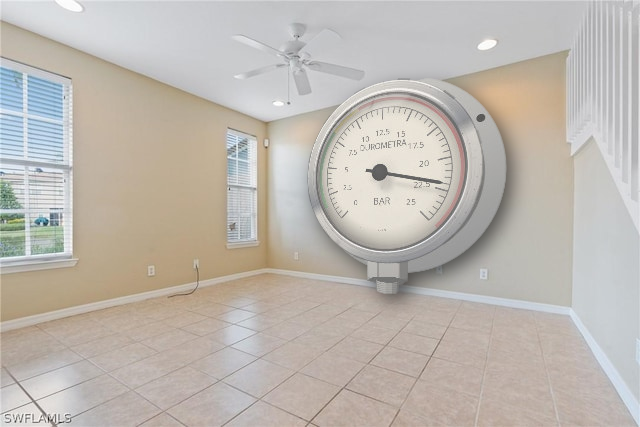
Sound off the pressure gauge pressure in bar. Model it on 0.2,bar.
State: 22,bar
